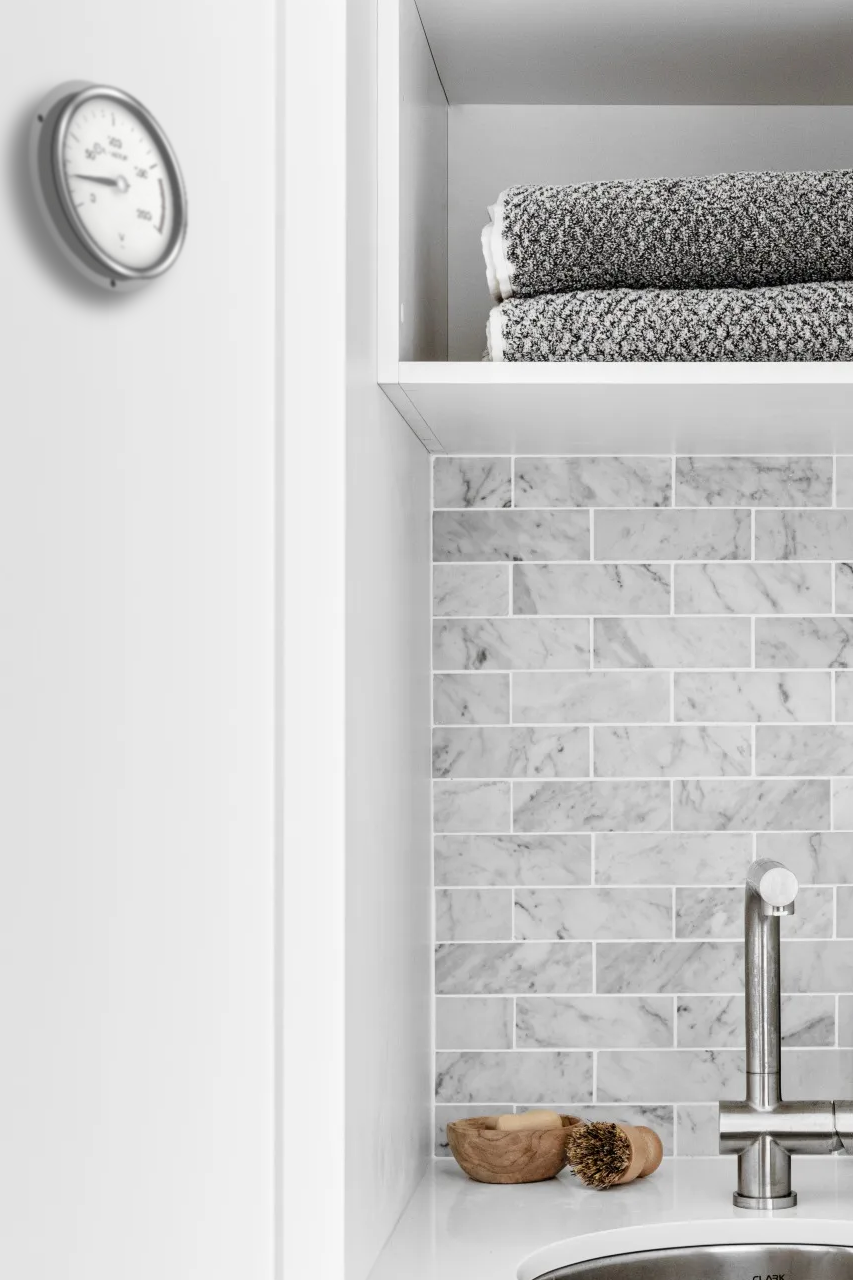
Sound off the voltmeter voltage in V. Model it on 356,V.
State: 20,V
